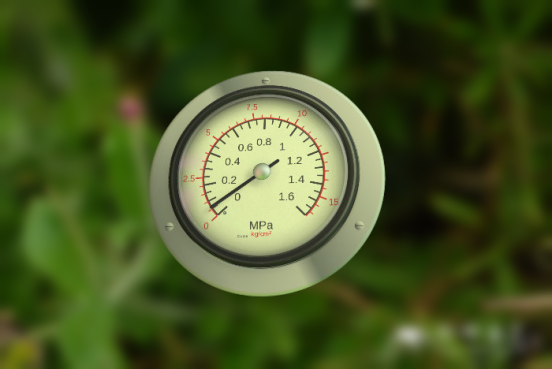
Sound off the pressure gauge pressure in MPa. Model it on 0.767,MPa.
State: 0.05,MPa
